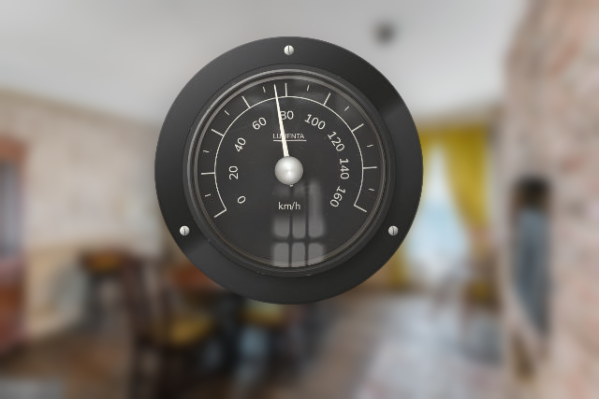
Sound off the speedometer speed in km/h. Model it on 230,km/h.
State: 75,km/h
